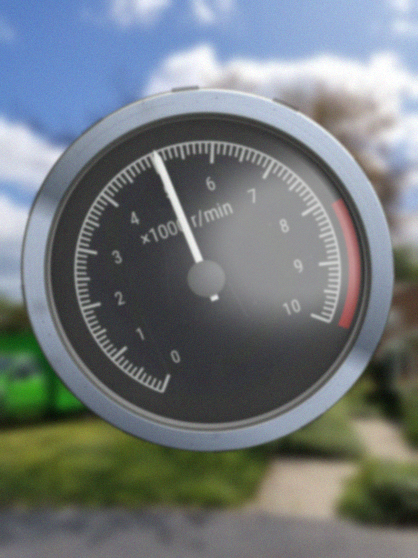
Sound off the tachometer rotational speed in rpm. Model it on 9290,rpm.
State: 5100,rpm
